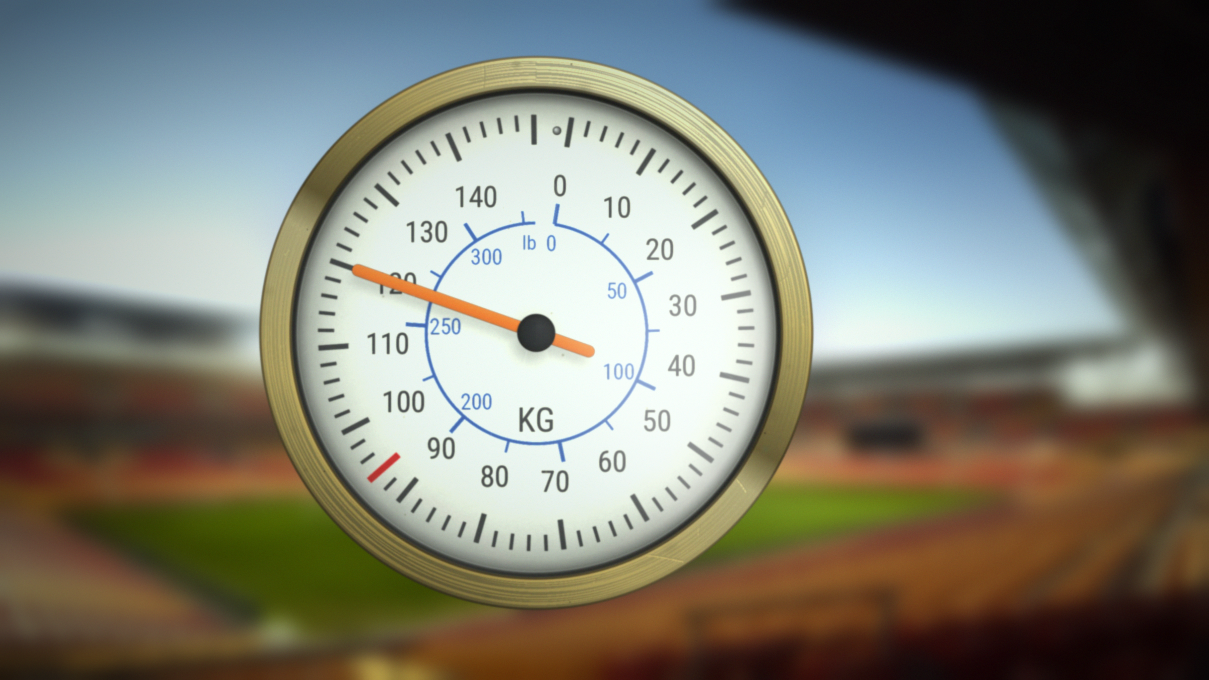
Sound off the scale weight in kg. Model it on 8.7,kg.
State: 120,kg
